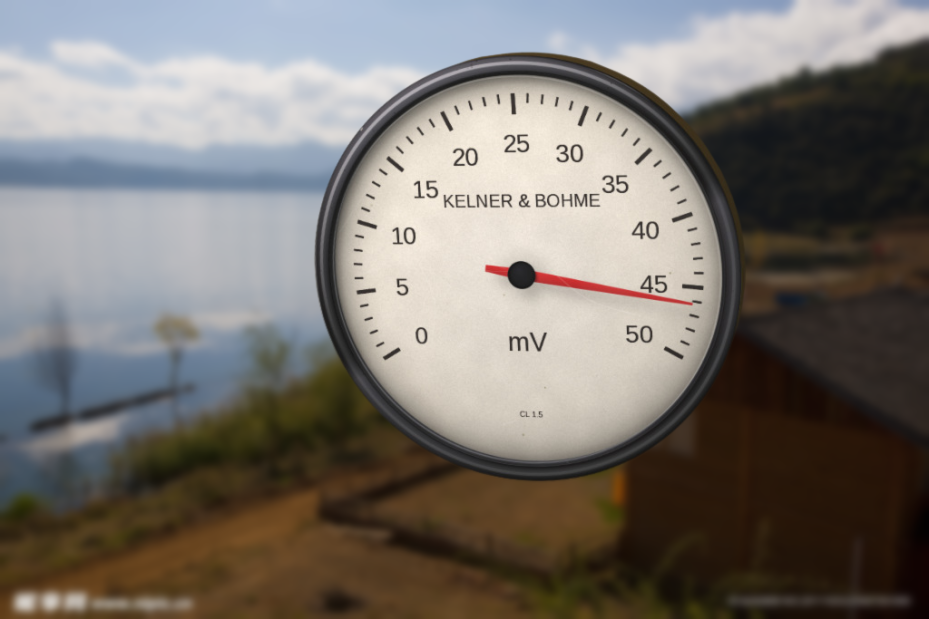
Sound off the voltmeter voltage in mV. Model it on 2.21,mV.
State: 46,mV
